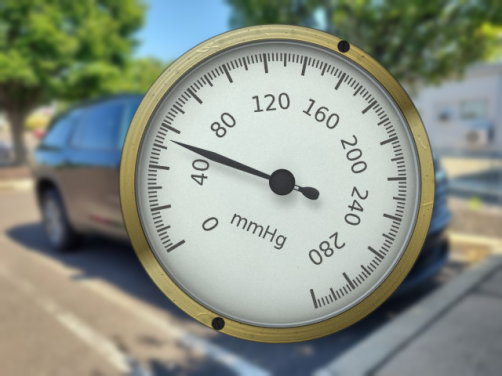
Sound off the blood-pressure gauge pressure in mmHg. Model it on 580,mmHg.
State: 54,mmHg
